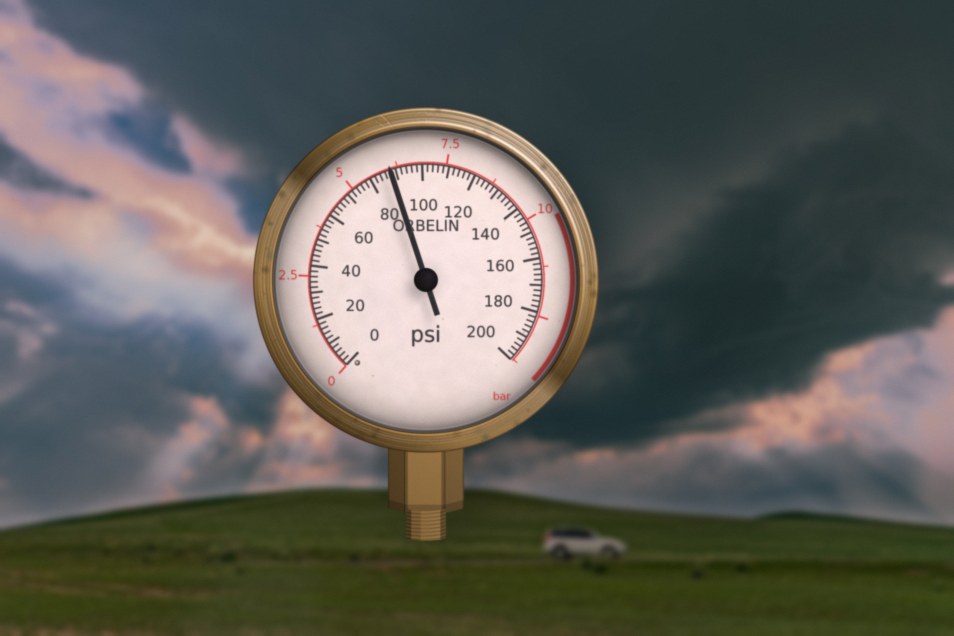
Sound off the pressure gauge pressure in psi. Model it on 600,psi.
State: 88,psi
